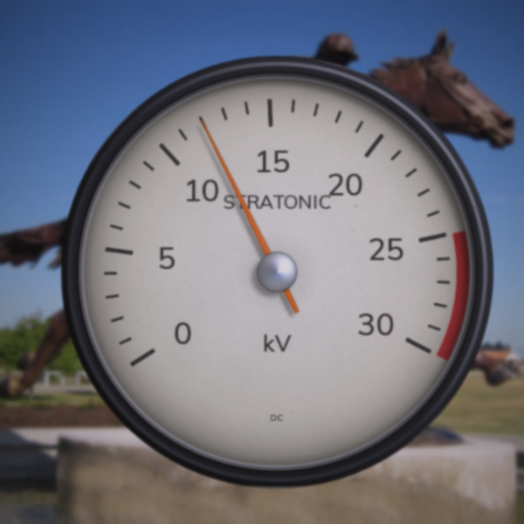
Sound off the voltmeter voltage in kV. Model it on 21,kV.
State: 12,kV
